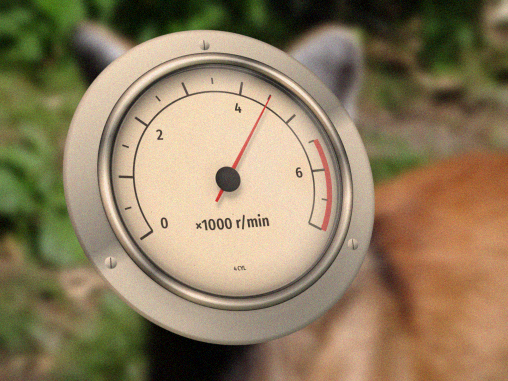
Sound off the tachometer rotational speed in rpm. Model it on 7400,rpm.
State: 4500,rpm
